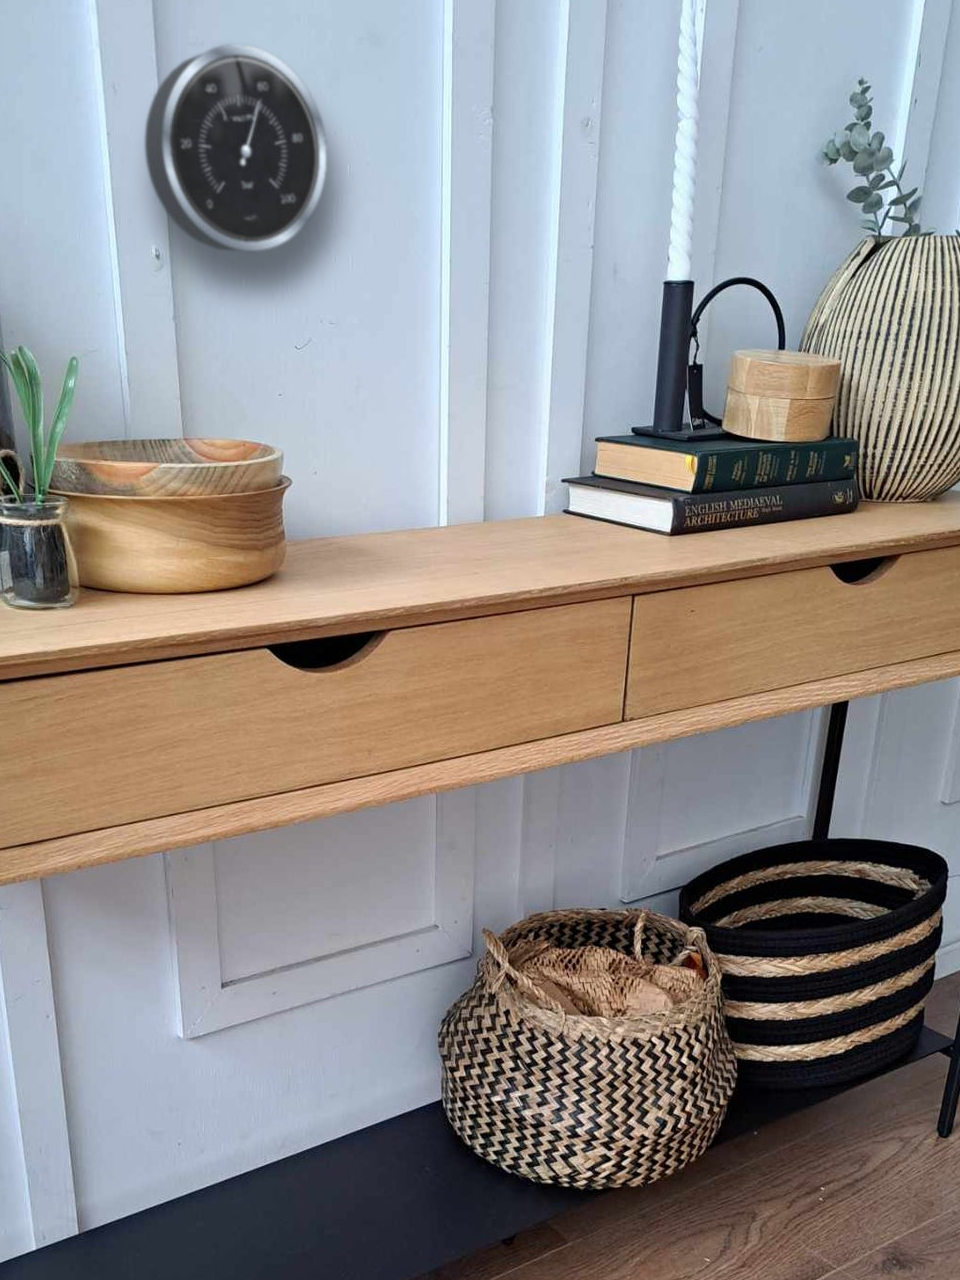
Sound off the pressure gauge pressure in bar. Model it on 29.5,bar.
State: 60,bar
